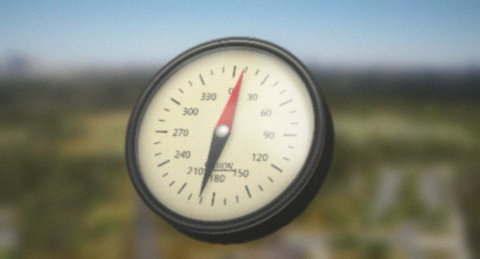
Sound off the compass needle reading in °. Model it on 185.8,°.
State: 10,°
